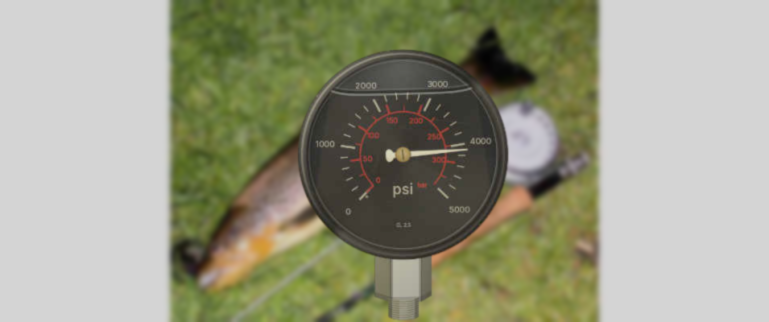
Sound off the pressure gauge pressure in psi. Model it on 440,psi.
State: 4100,psi
